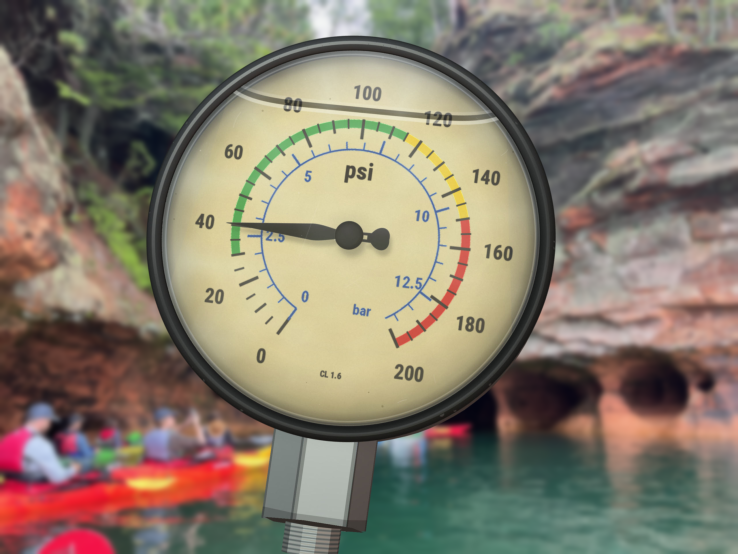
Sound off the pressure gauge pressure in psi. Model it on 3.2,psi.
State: 40,psi
